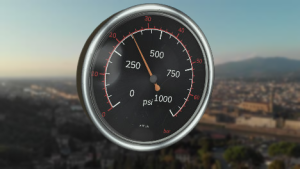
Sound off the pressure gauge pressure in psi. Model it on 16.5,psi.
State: 350,psi
